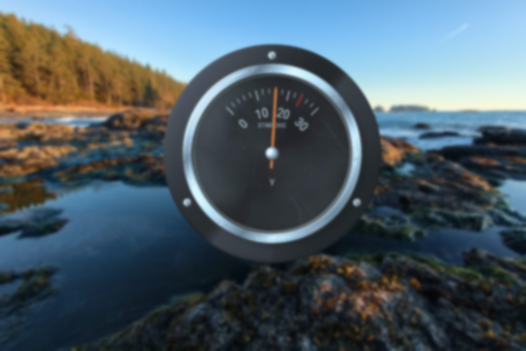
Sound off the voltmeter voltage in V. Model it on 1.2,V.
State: 16,V
